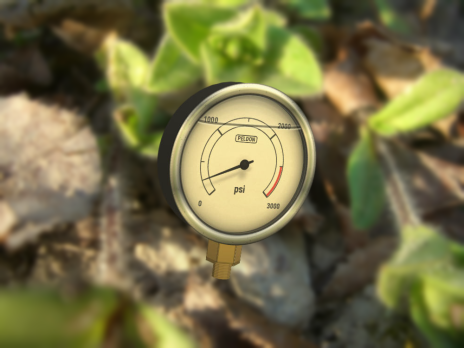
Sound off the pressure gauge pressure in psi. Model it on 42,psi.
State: 250,psi
